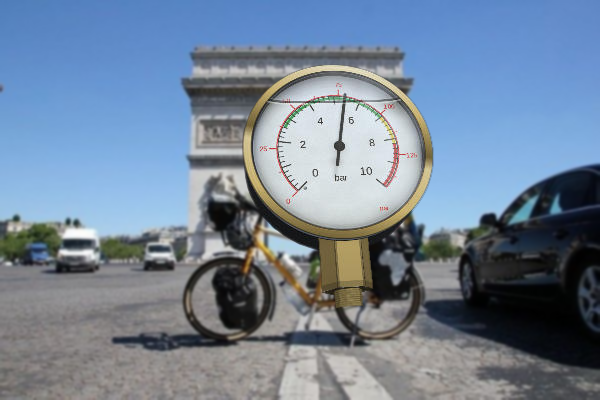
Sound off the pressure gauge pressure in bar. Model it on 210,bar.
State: 5.4,bar
